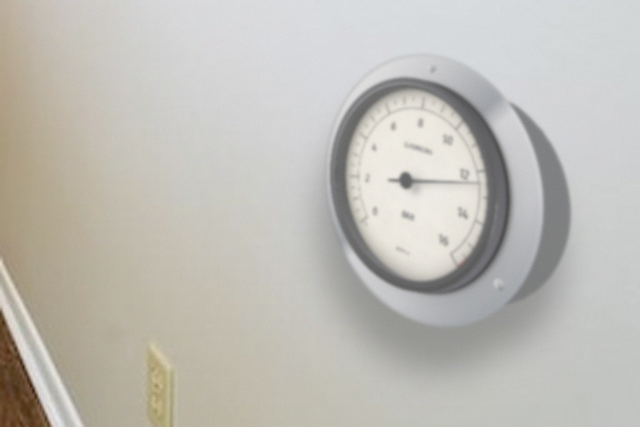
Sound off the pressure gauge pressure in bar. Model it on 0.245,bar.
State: 12.5,bar
